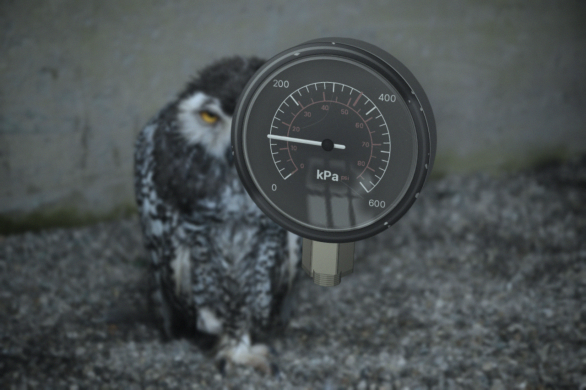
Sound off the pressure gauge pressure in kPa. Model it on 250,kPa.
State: 100,kPa
